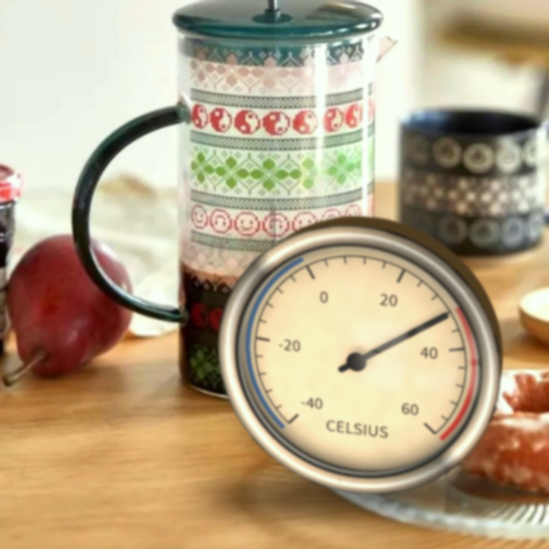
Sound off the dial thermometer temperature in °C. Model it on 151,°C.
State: 32,°C
